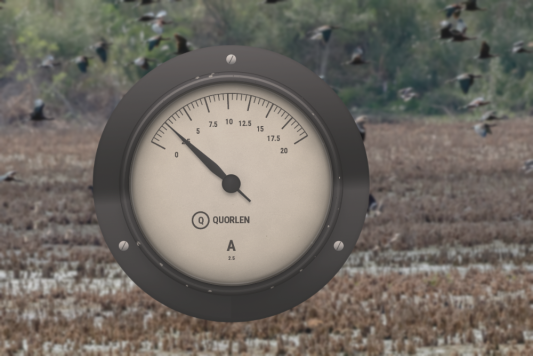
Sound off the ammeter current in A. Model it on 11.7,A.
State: 2.5,A
